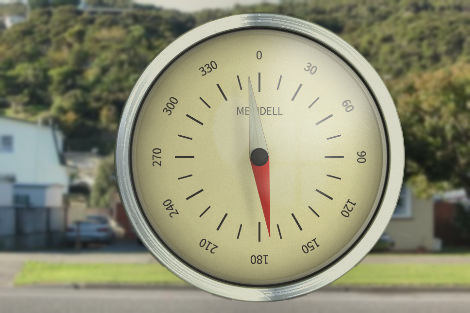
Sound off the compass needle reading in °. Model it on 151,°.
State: 172.5,°
